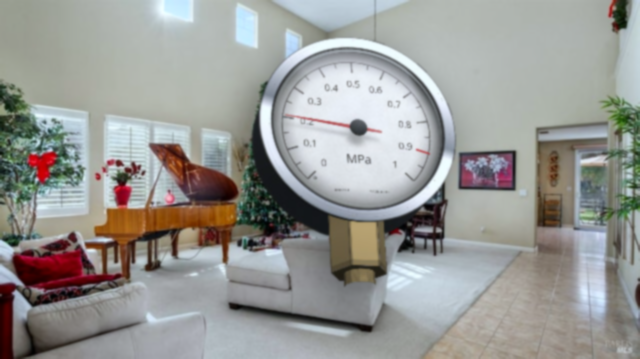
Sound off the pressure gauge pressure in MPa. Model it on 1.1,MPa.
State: 0.2,MPa
